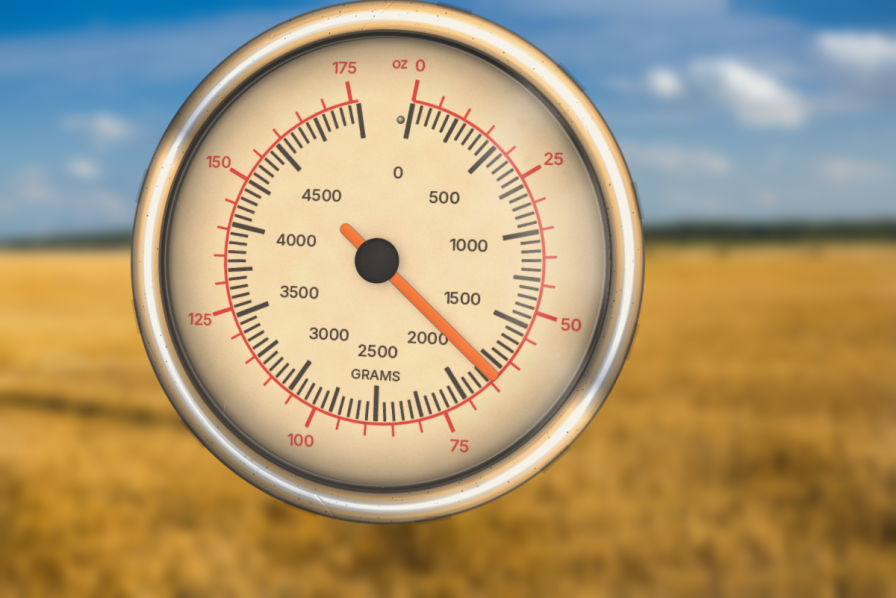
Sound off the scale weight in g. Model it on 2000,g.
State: 1800,g
